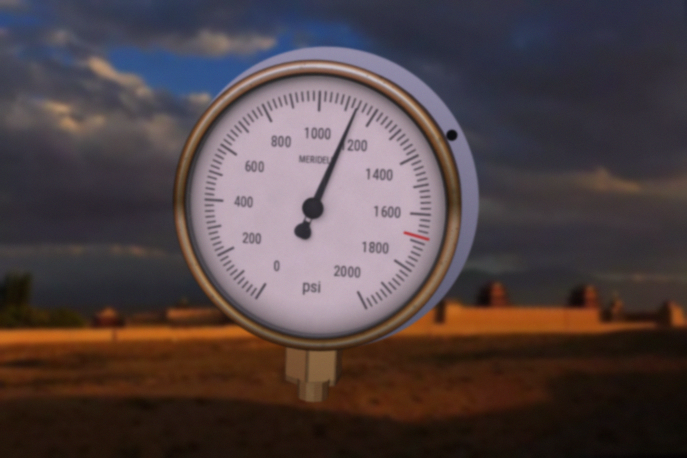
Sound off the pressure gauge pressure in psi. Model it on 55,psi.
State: 1140,psi
